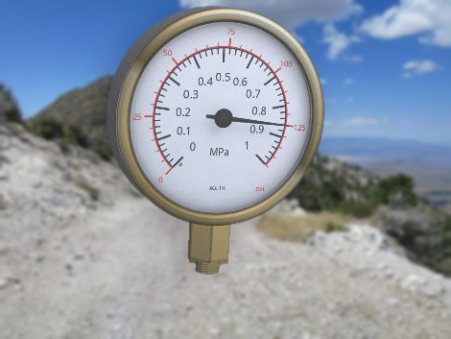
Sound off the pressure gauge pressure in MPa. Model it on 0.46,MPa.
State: 0.86,MPa
